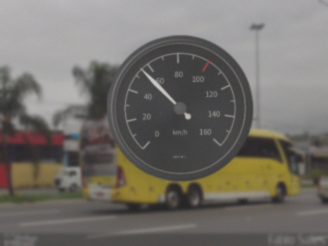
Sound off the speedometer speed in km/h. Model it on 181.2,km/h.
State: 55,km/h
